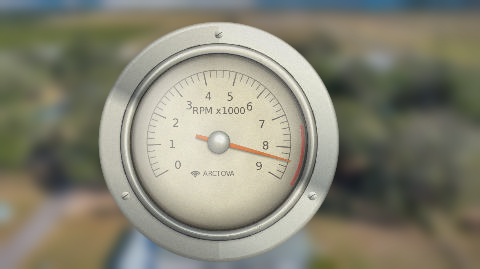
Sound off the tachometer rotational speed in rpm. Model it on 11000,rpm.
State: 8400,rpm
